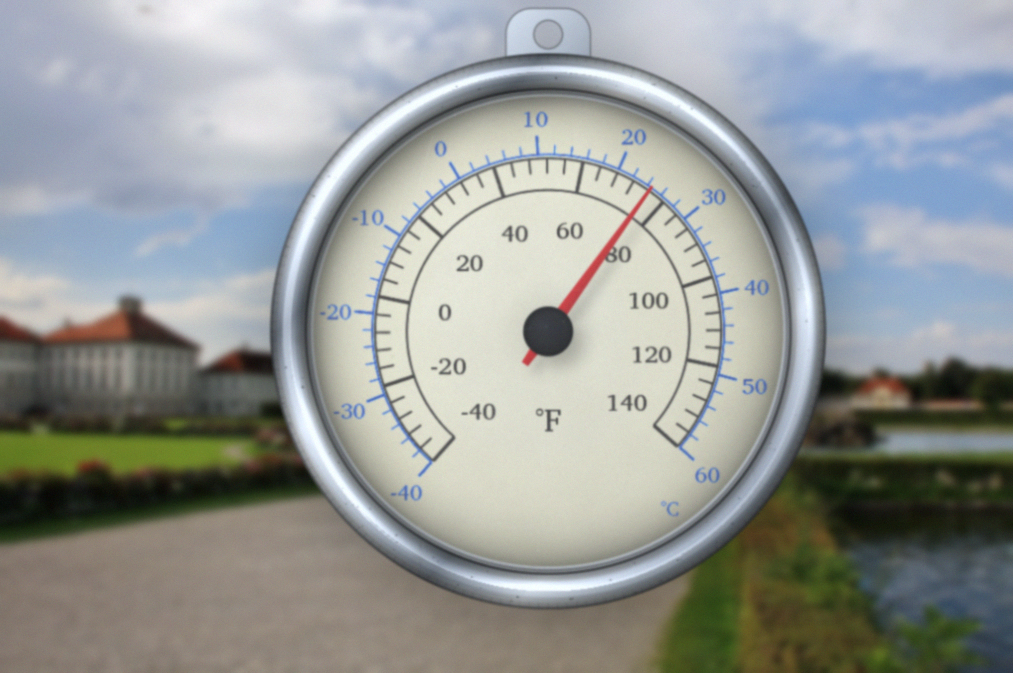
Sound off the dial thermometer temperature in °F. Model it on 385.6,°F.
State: 76,°F
